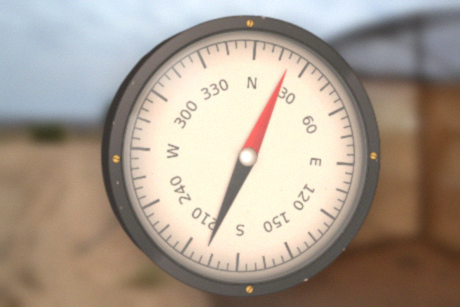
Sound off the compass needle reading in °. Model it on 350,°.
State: 20,°
